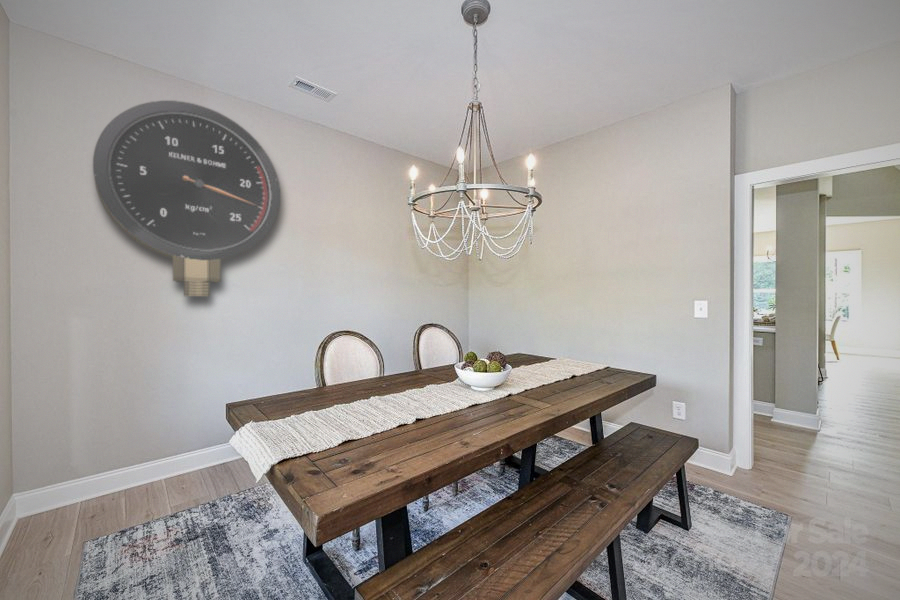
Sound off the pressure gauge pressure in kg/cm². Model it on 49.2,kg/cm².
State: 22.5,kg/cm²
